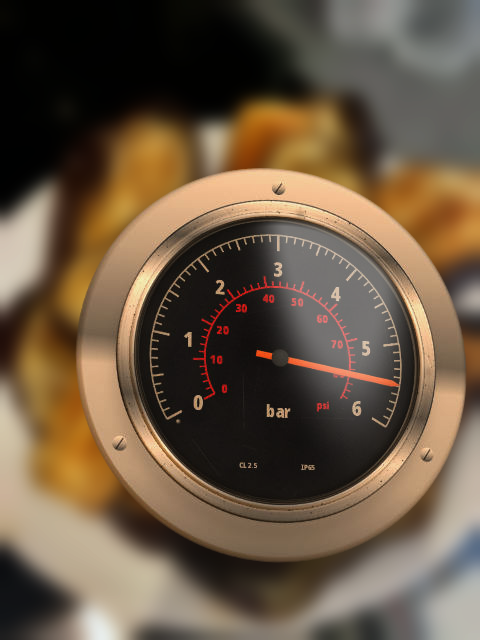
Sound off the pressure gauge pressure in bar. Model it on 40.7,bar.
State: 5.5,bar
